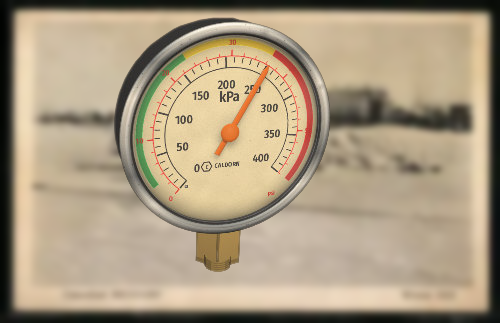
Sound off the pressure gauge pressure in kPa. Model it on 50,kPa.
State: 250,kPa
